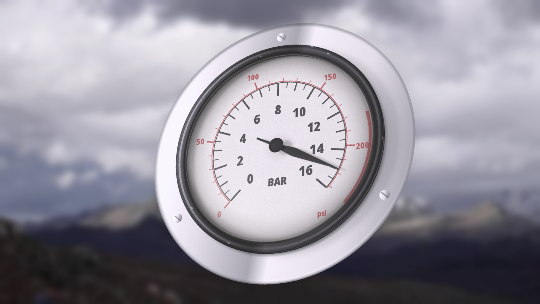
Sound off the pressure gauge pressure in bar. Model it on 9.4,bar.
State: 15,bar
